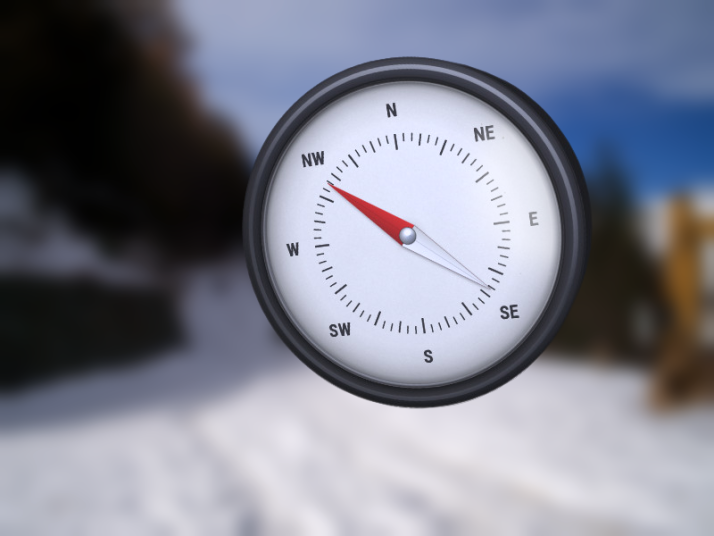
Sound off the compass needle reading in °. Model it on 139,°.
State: 310,°
